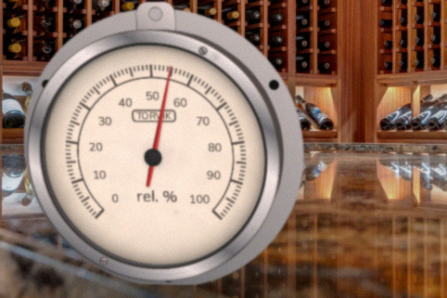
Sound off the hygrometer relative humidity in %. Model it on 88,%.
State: 55,%
